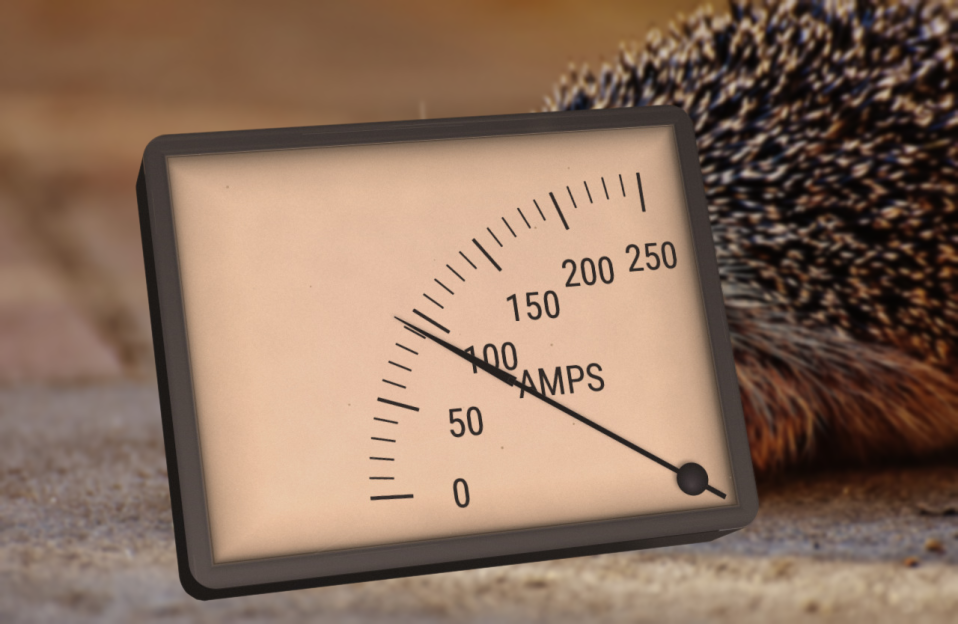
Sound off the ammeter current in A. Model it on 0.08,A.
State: 90,A
